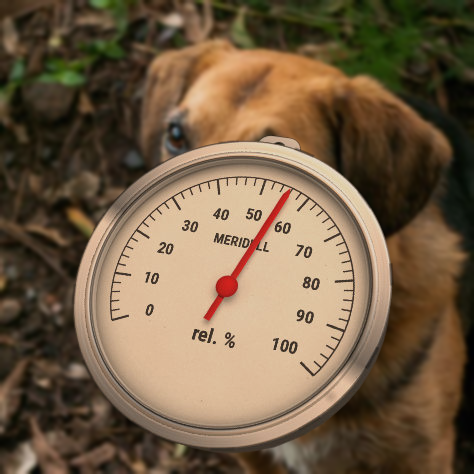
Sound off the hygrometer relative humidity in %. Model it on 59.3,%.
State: 56,%
